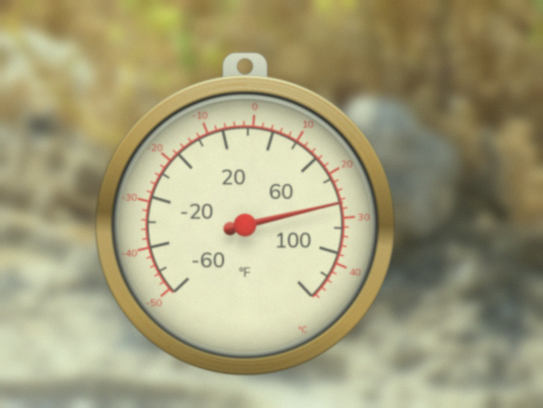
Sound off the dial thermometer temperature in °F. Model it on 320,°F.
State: 80,°F
